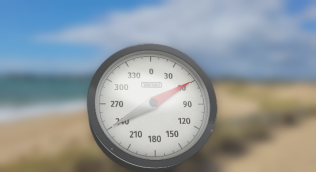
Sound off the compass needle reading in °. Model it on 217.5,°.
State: 60,°
